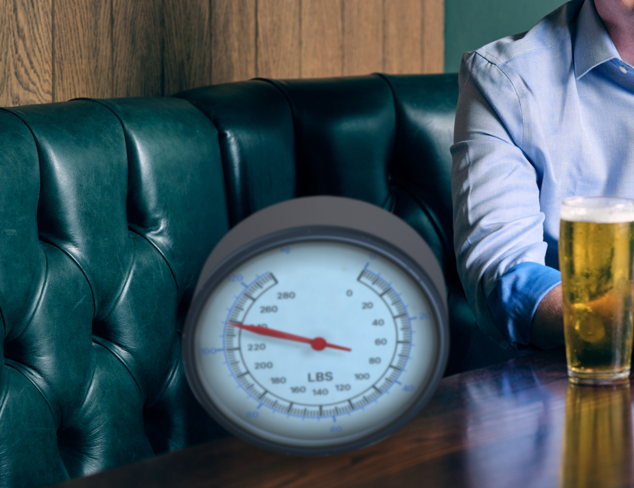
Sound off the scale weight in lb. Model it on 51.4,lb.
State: 240,lb
